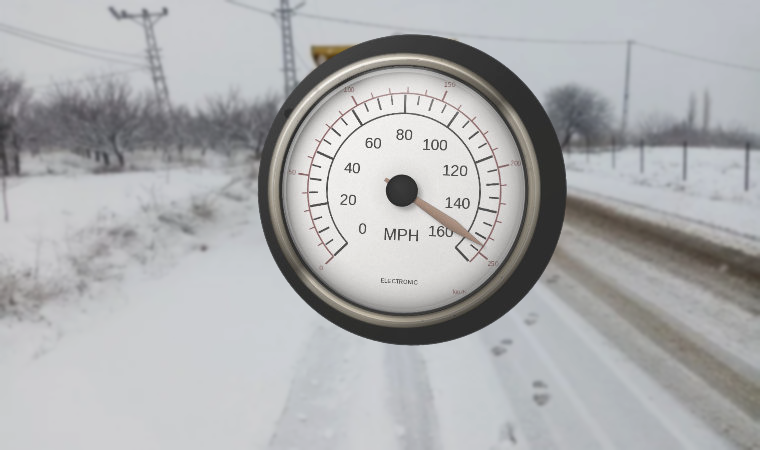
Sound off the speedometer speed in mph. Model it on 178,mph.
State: 152.5,mph
